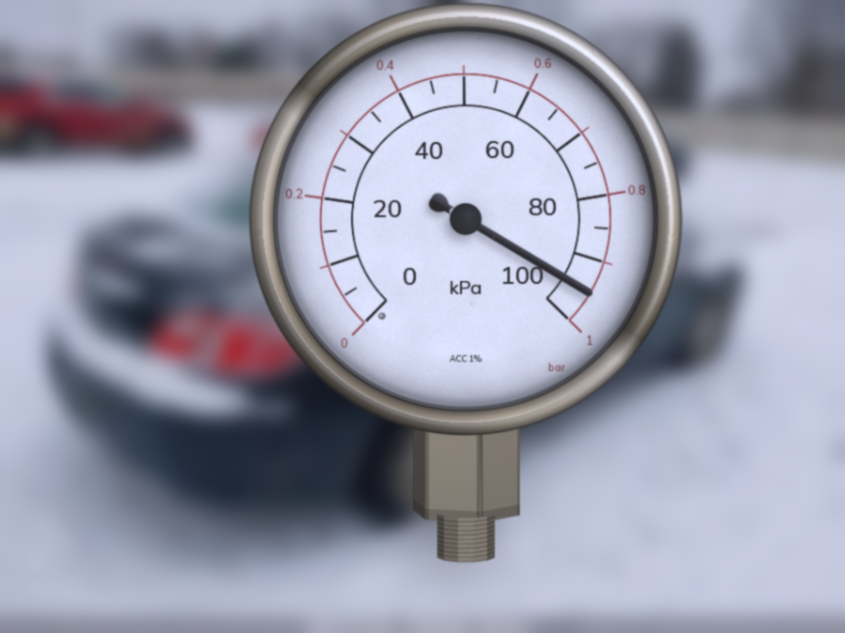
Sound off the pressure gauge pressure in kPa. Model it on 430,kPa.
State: 95,kPa
